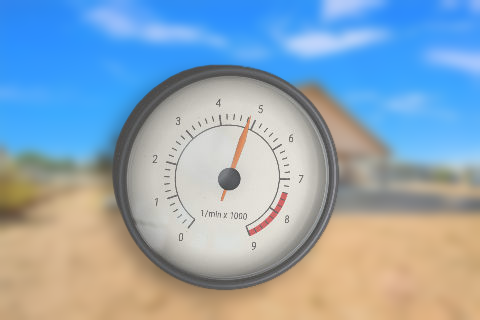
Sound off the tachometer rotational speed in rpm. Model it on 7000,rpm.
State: 4800,rpm
